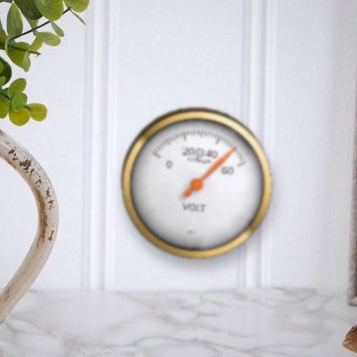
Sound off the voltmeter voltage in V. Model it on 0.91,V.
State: 50,V
